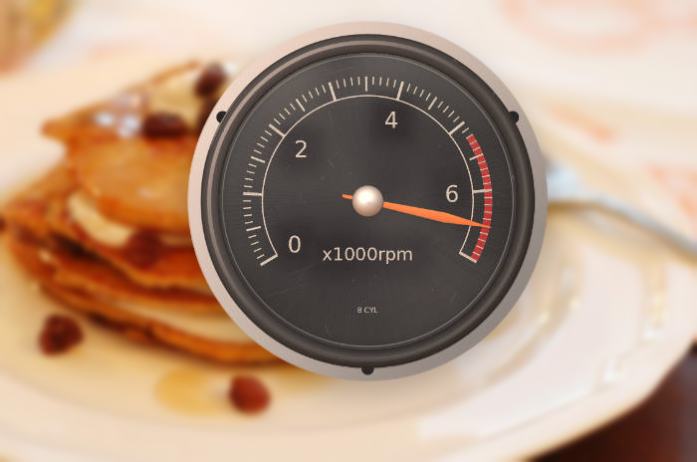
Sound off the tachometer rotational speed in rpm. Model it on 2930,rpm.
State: 6500,rpm
